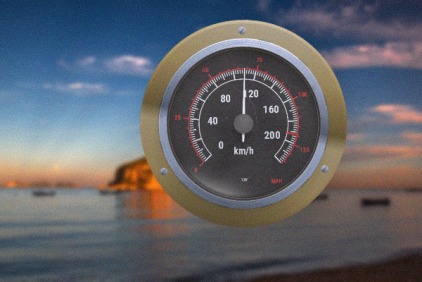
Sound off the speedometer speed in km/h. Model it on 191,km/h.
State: 110,km/h
